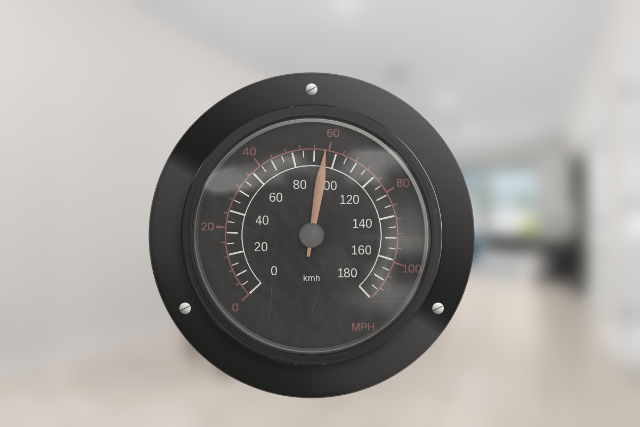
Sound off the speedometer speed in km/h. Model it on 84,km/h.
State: 95,km/h
